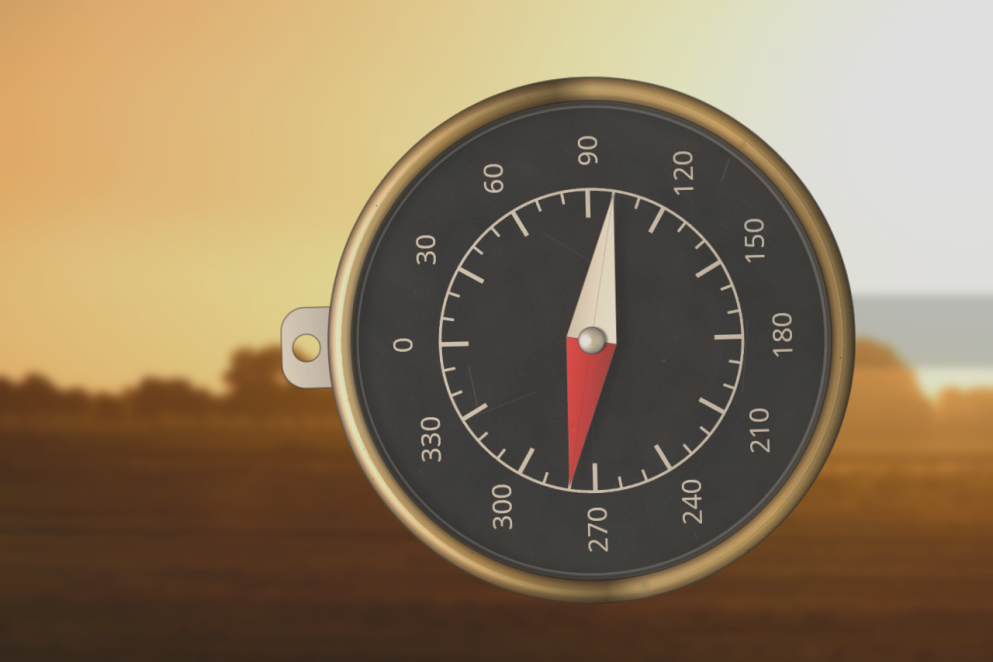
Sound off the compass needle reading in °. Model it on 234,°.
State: 280,°
